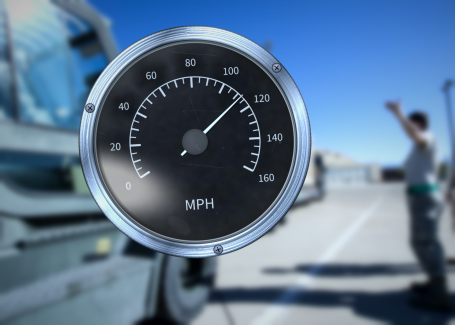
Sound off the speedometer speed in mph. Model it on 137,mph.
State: 112.5,mph
